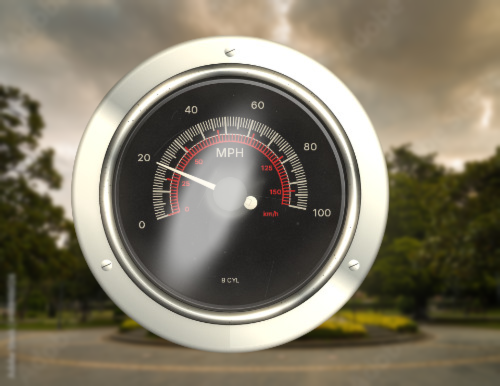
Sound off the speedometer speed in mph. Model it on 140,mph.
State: 20,mph
